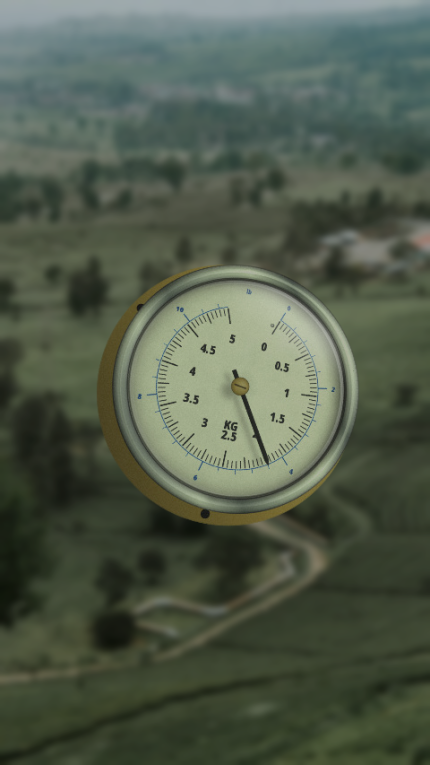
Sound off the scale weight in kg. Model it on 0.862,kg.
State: 2,kg
